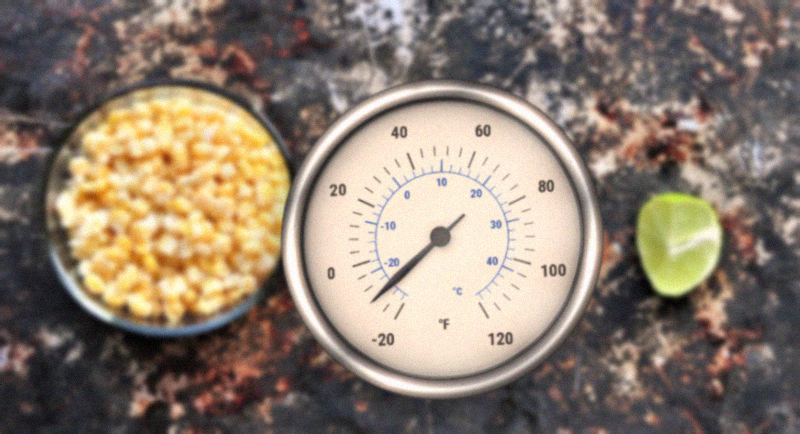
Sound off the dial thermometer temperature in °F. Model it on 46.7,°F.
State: -12,°F
